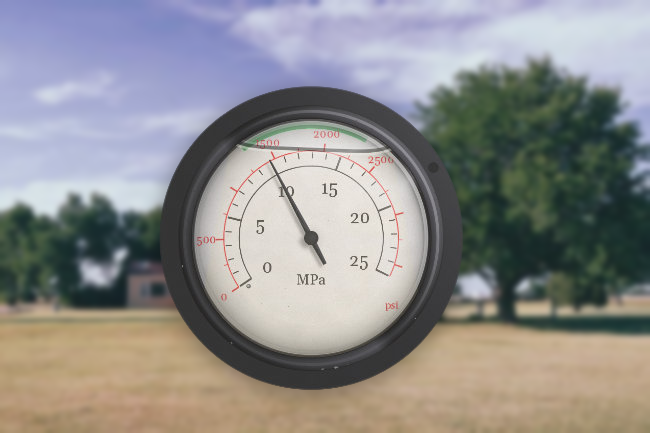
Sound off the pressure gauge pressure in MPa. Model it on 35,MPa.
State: 10,MPa
